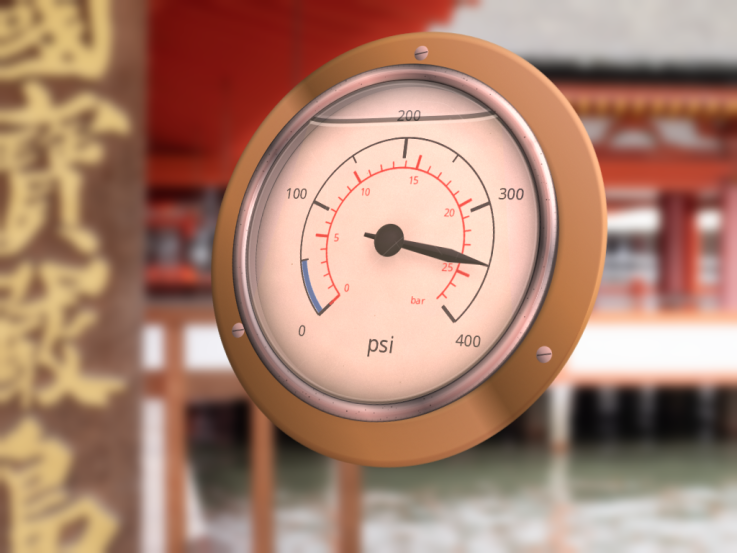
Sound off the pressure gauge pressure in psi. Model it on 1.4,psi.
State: 350,psi
